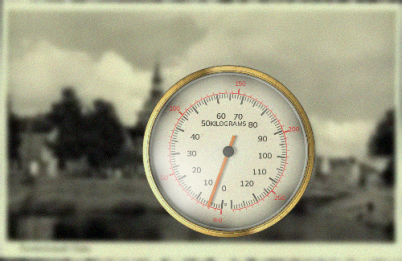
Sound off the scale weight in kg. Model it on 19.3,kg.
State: 5,kg
